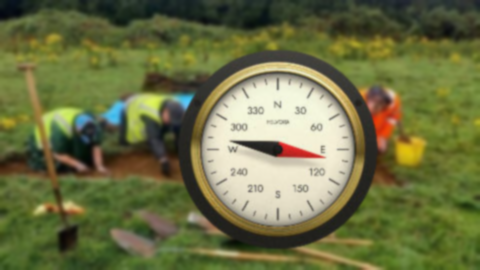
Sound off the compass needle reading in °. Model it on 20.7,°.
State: 100,°
